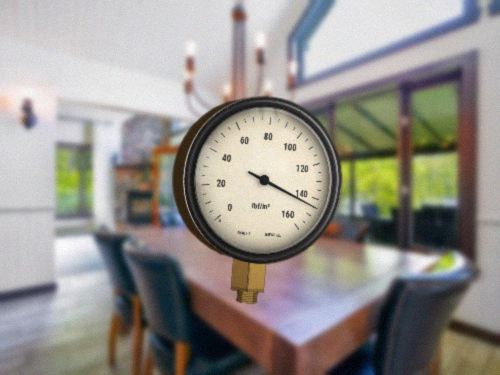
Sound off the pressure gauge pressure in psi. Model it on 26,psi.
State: 145,psi
